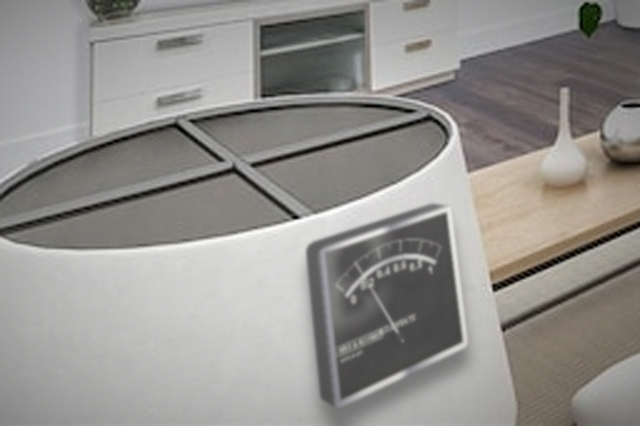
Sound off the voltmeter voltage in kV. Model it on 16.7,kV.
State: 0.2,kV
